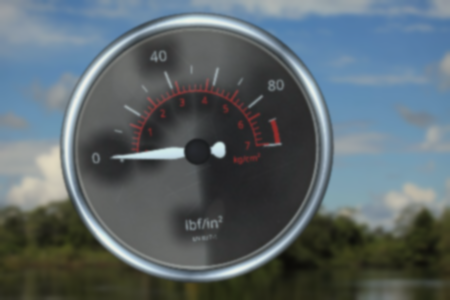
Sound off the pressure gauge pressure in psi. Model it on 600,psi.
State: 0,psi
